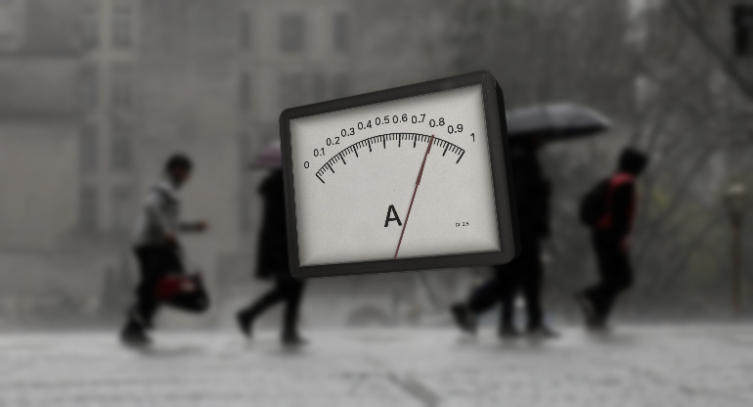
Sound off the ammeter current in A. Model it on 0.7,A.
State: 0.8,A
